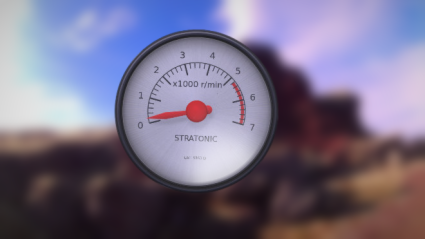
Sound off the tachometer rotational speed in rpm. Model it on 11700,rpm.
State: 200,rpm
